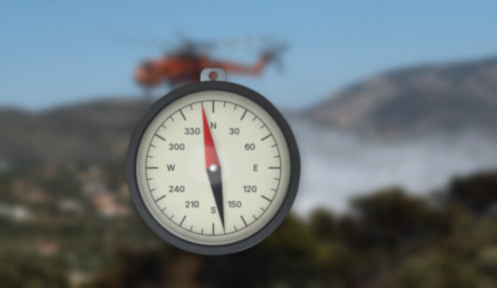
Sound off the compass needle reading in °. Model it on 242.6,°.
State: 350,°
